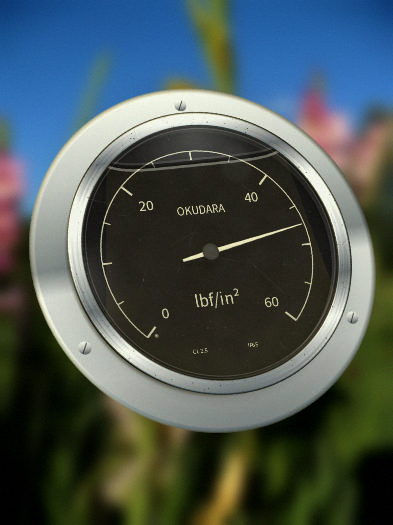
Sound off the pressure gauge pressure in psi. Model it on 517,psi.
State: 47.5,psi
